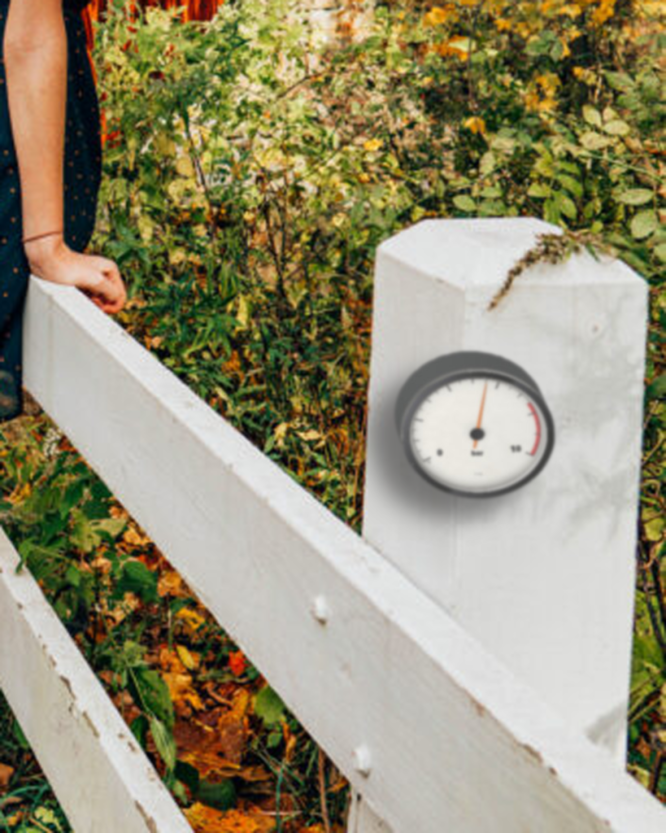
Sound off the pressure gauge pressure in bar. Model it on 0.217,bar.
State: 5.5,bar
